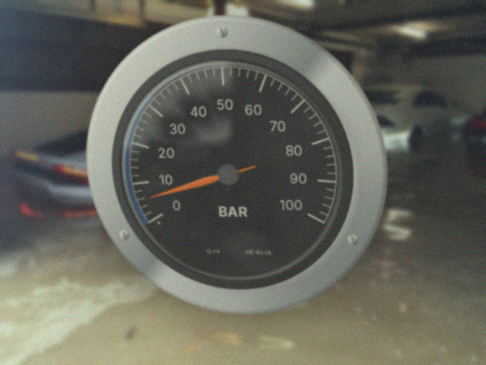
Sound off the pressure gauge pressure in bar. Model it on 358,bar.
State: 6,bar
